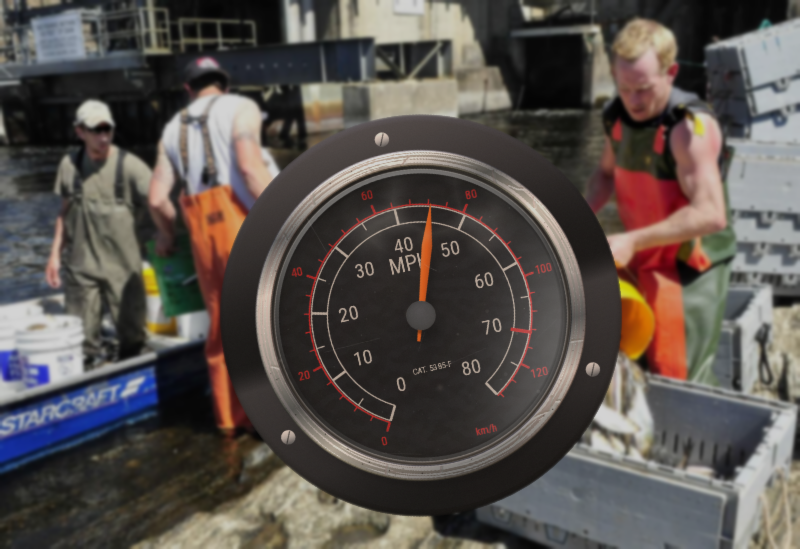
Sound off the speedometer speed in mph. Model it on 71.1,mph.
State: 45,mph
